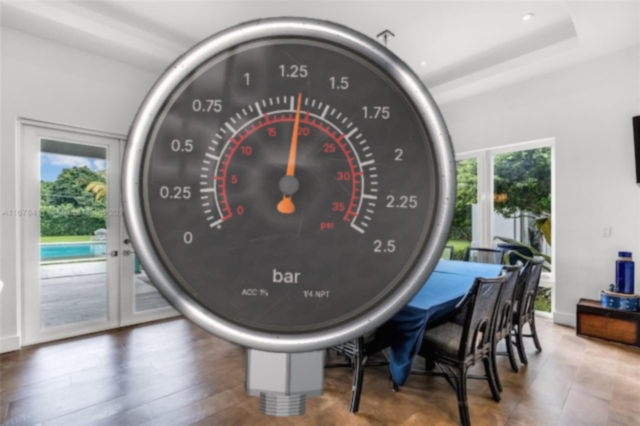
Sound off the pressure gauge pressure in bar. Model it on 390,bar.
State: 1.3,bar
